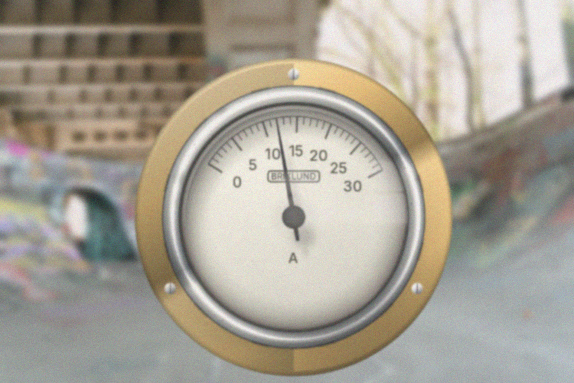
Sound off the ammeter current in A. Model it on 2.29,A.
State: 12,A
